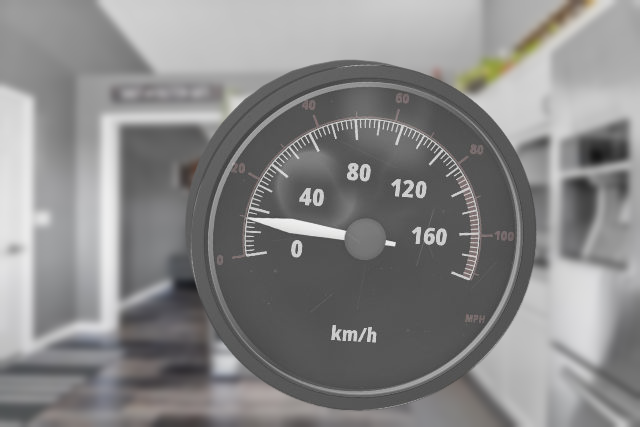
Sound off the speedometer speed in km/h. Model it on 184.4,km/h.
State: 16,km/h
